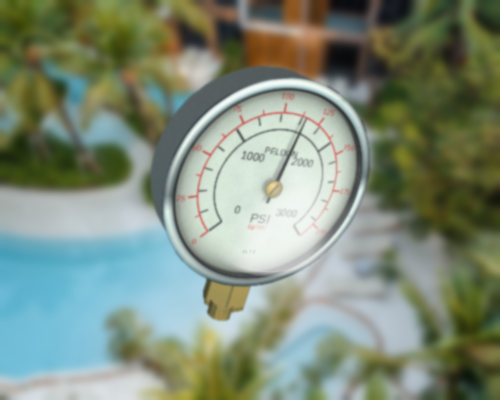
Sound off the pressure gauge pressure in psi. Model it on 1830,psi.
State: 1600,psi
